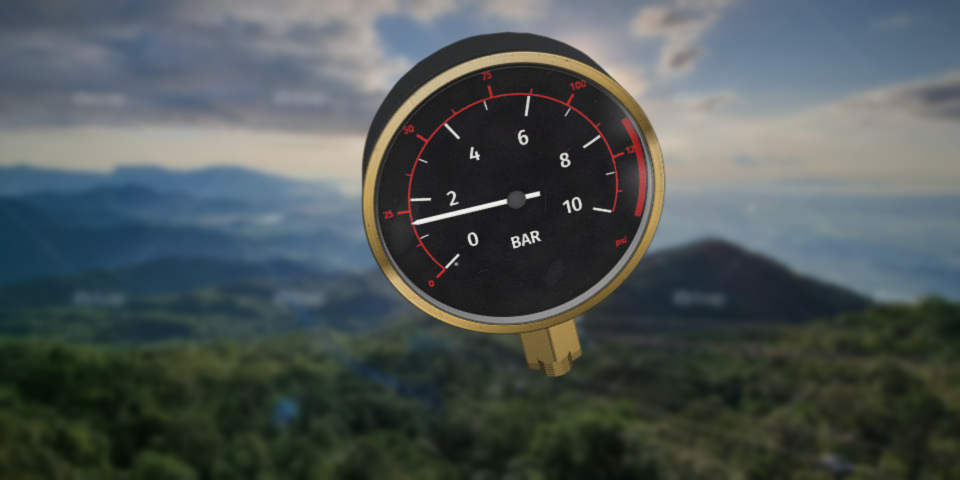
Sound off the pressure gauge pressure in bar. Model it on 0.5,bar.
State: 1.5,bar
